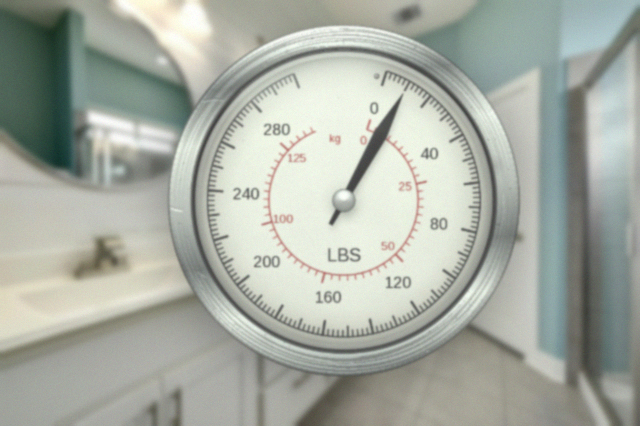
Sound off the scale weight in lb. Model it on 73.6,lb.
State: 10,lb
